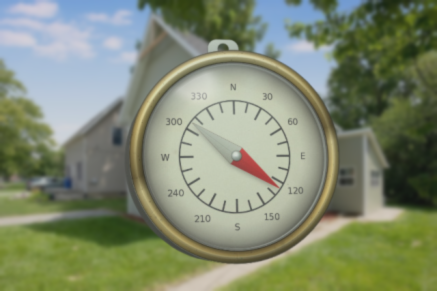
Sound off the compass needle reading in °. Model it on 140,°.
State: 127.5,°
